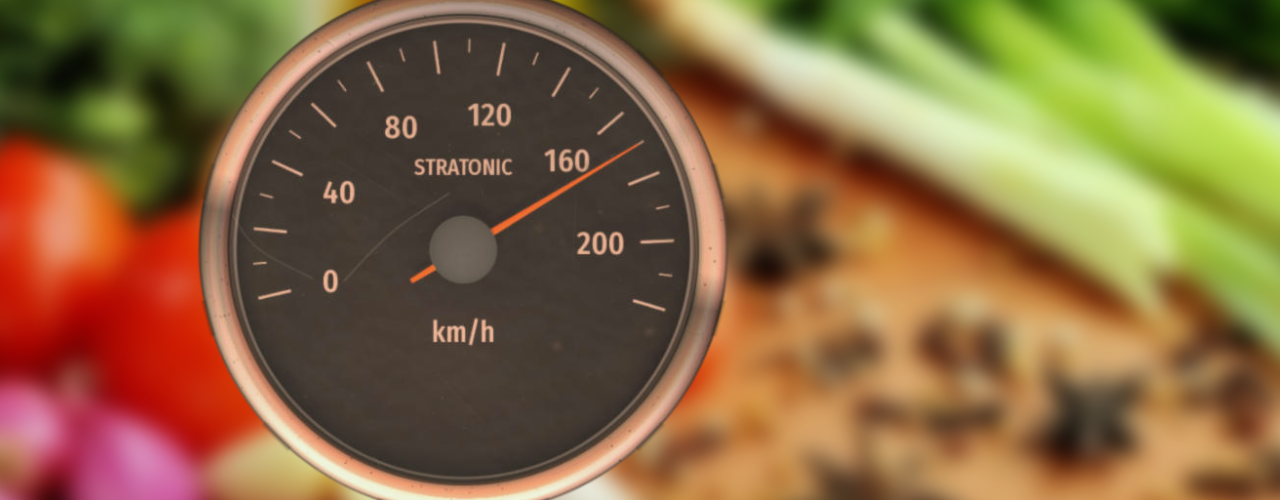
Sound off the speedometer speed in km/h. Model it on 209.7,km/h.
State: 170,km/h
